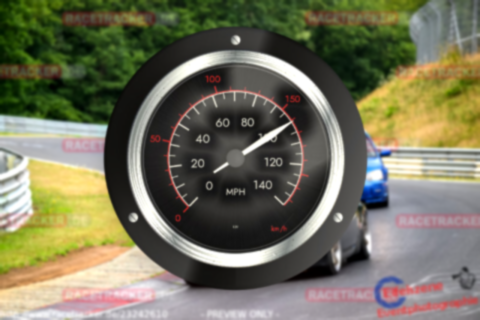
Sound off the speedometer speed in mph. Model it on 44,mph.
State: 100,mph
